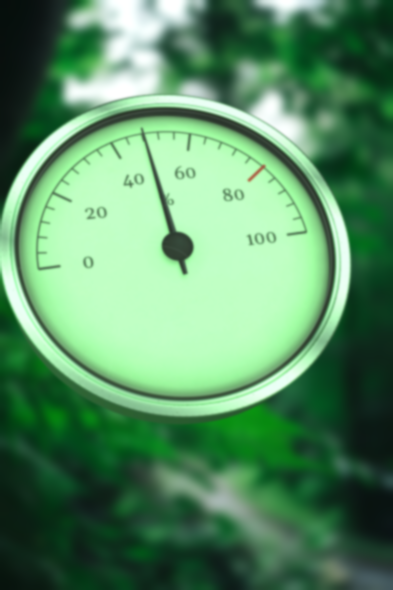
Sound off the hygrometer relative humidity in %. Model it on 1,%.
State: 48,%
